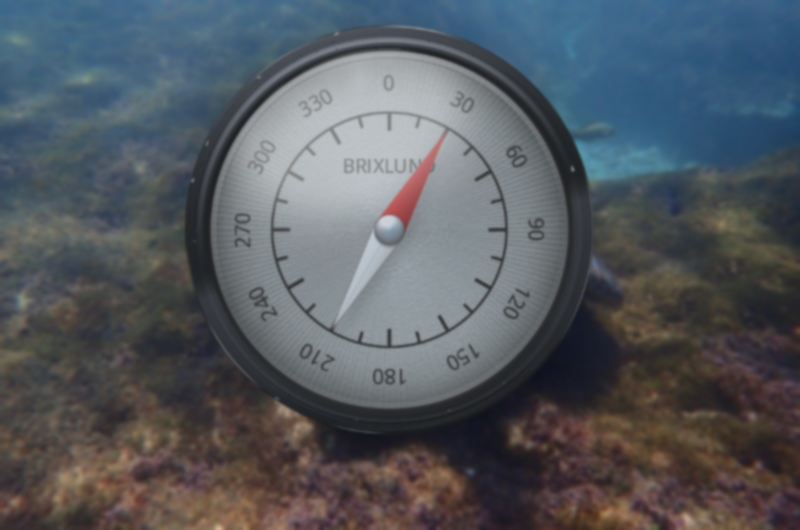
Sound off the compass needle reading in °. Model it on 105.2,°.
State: 30,°
